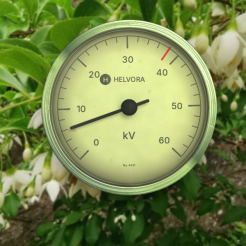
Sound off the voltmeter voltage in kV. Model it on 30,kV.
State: 6,kV
